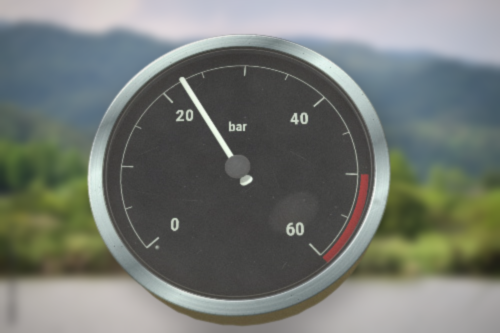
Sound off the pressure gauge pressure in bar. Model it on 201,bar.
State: 22.5,bar
